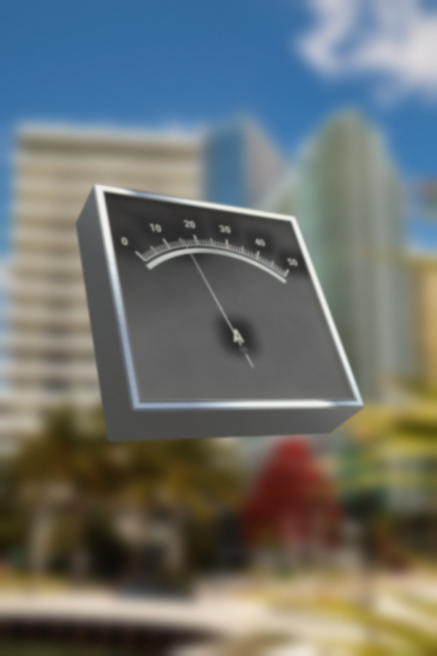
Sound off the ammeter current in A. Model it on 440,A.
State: 15,A
